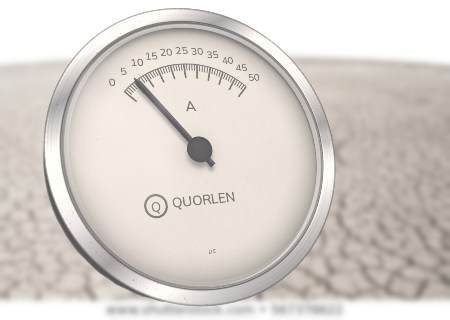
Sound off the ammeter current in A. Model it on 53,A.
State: 5,A
